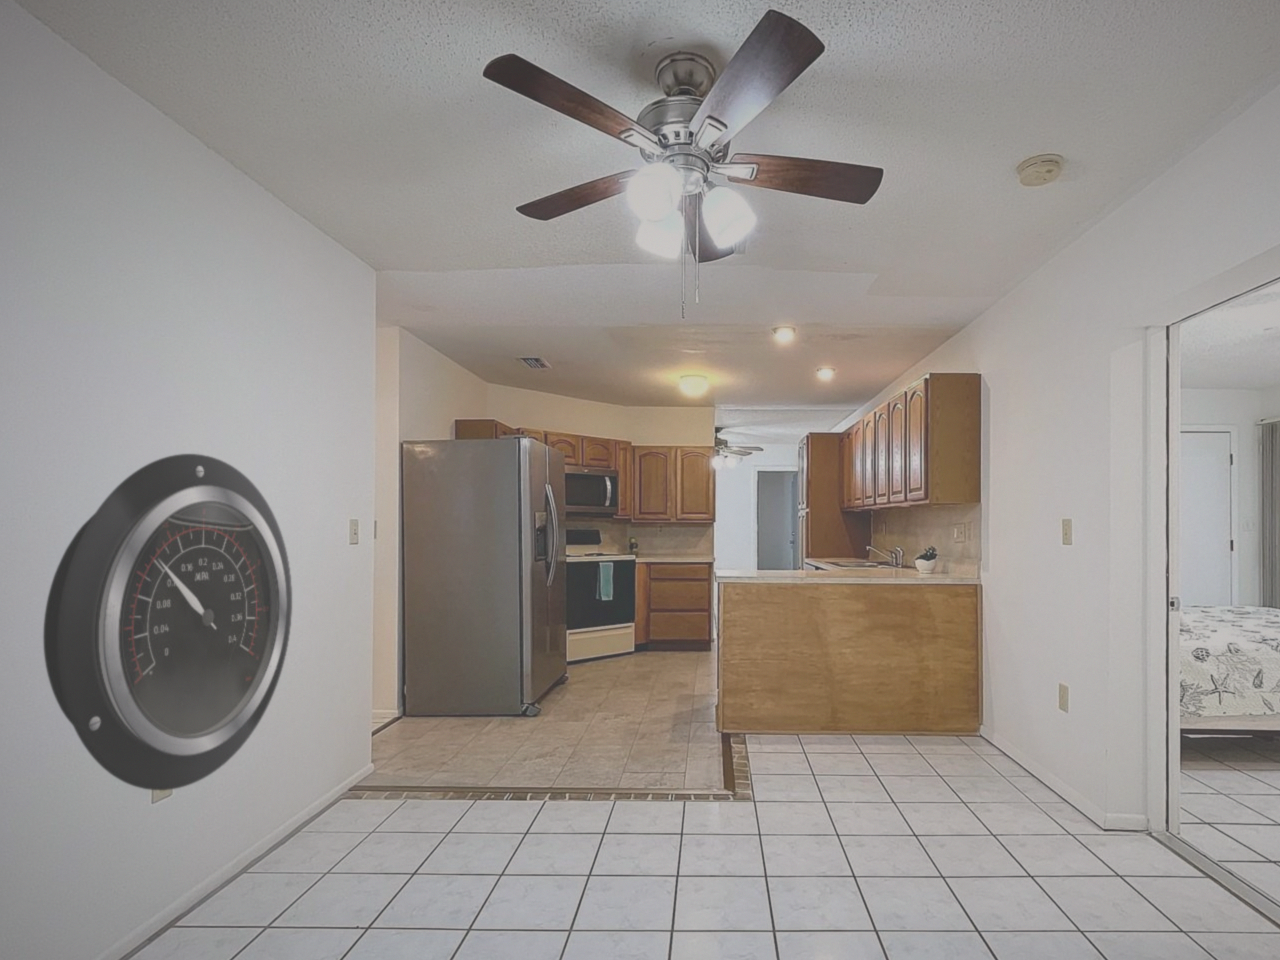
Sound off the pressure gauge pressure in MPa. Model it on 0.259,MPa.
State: 0.12,MPa
